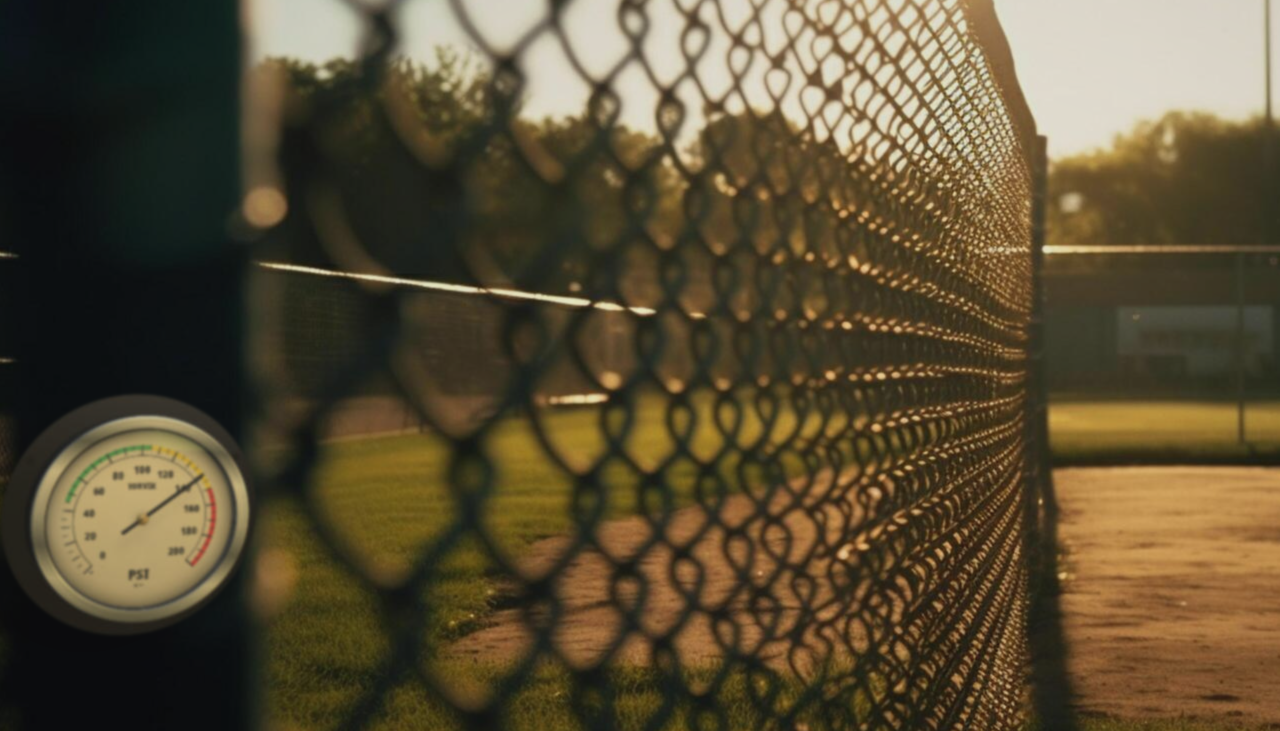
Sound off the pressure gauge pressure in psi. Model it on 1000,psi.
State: 140,psi
